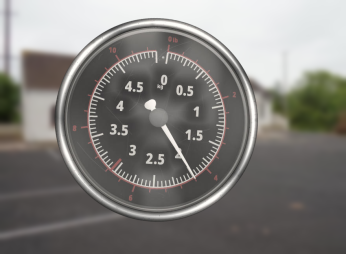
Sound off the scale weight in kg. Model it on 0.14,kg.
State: 2,kg
